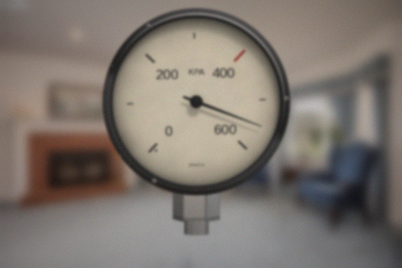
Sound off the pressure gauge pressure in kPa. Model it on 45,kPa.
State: 550,kPa
